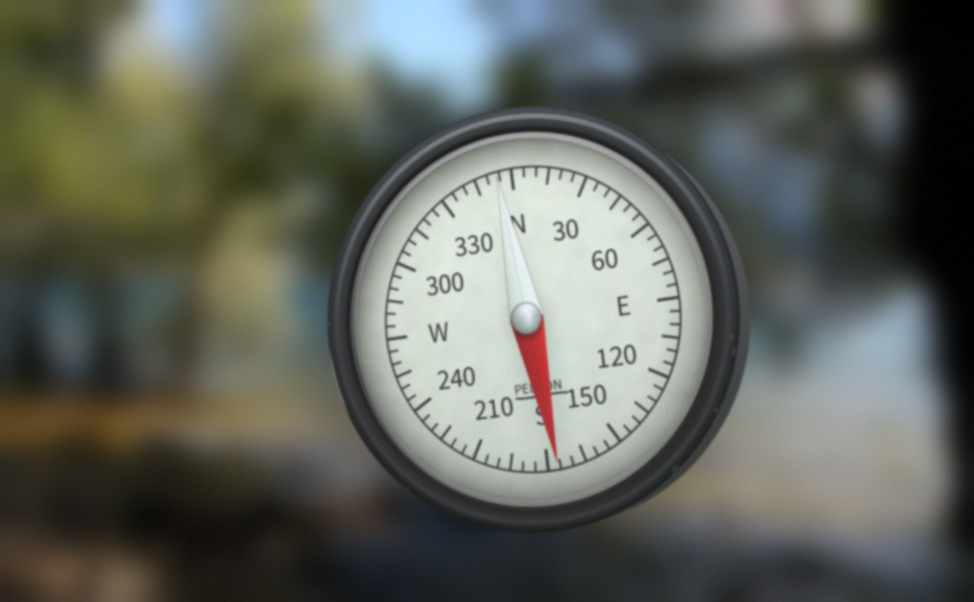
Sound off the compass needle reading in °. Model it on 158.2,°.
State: 175,°
